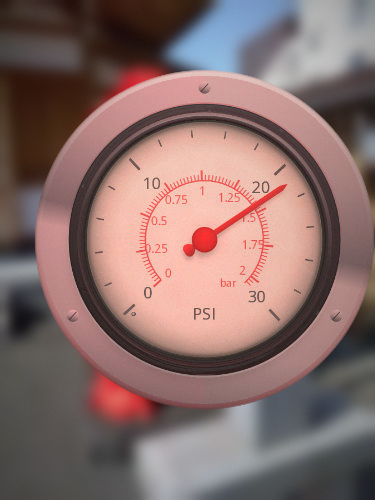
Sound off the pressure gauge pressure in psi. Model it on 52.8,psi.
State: 21,psi
